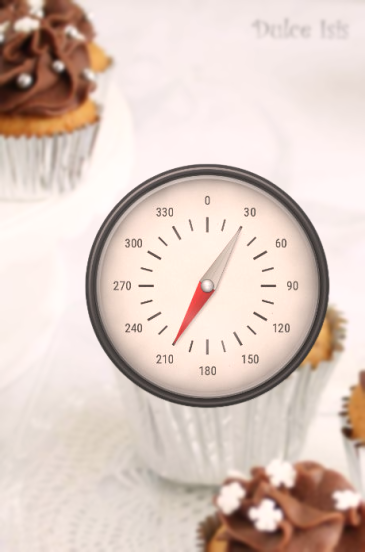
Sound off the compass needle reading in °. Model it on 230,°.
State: 210,°
